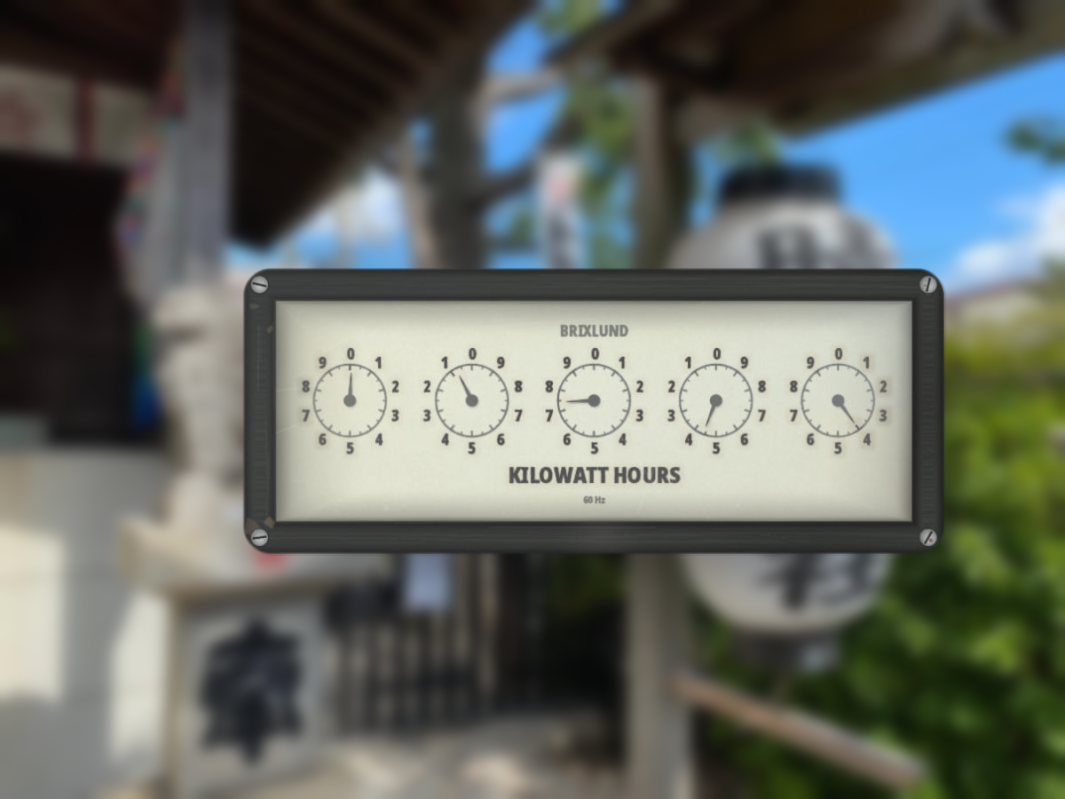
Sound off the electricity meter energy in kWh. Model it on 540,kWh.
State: 744,kWh
